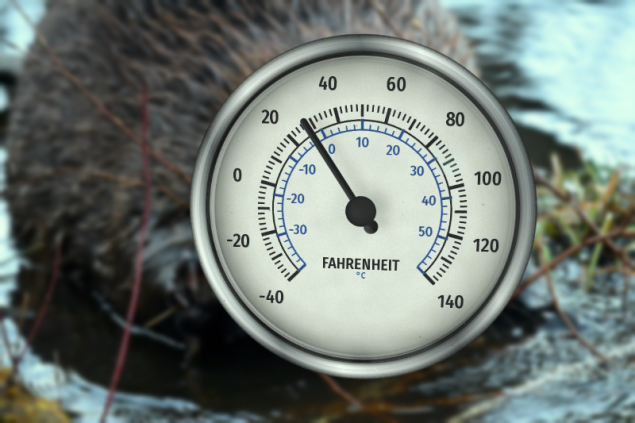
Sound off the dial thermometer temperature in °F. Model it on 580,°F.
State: 28,°F
